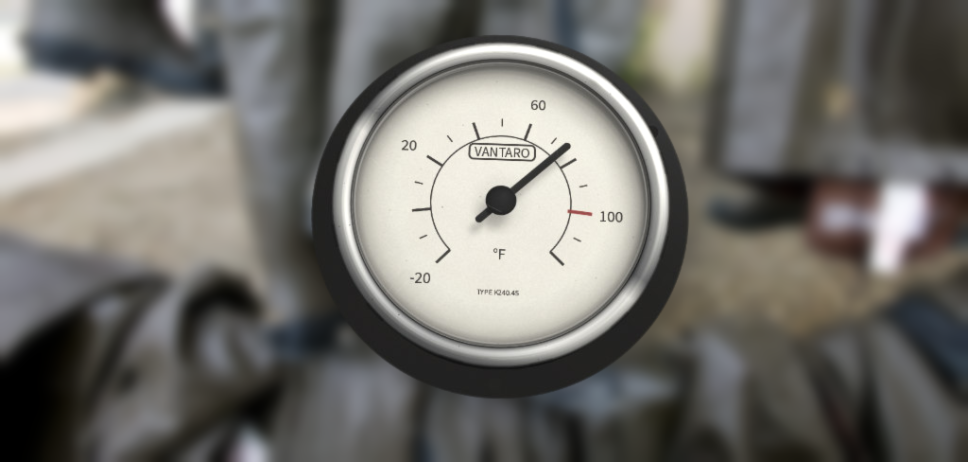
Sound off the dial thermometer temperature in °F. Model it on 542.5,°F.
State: 75,°F
